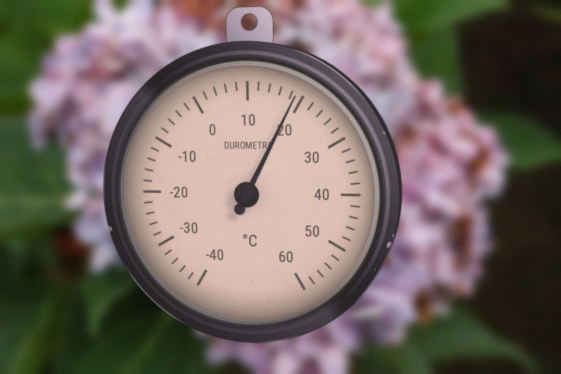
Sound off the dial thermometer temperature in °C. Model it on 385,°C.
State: 19,°C
